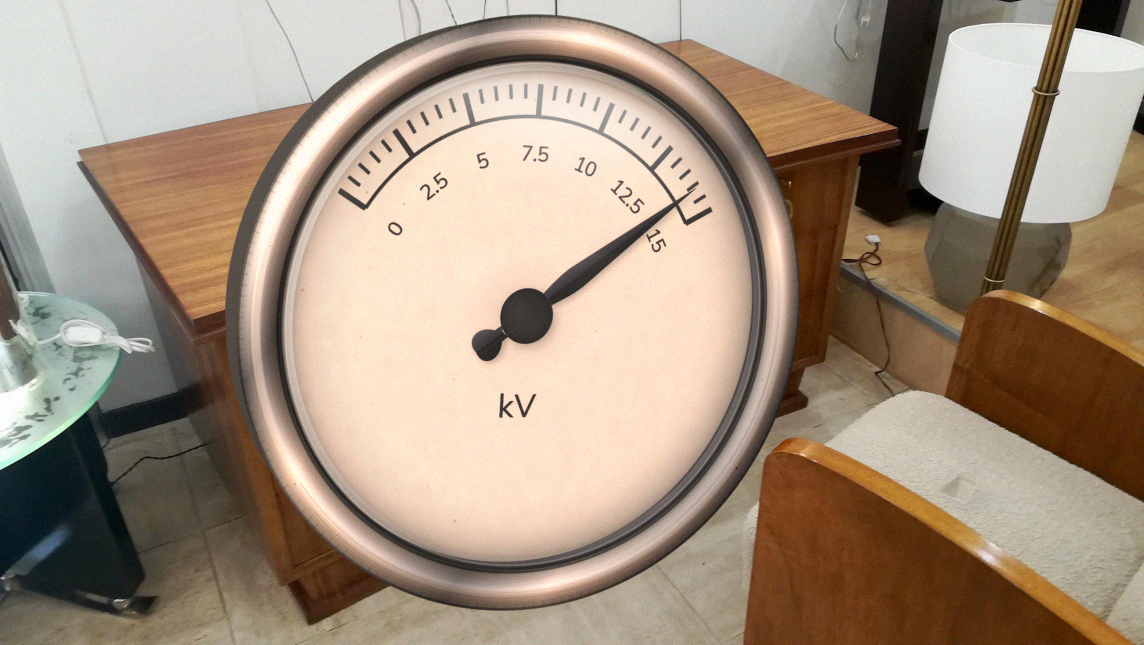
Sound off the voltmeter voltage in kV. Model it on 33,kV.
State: 14,kV
